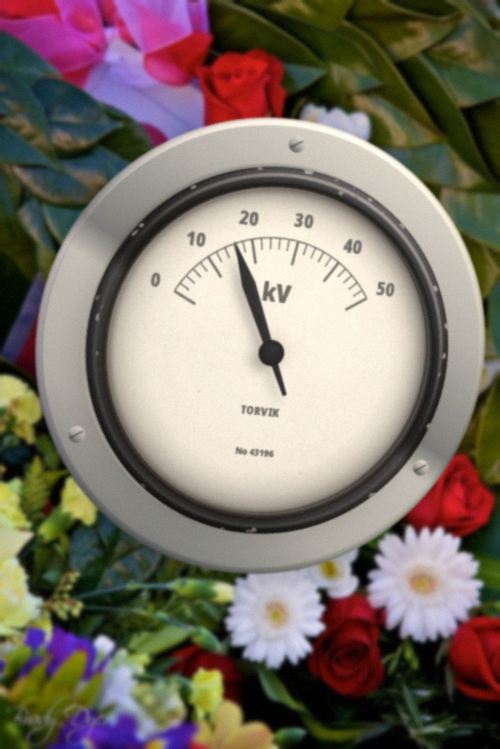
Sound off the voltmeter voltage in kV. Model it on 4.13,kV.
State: 16,kV
